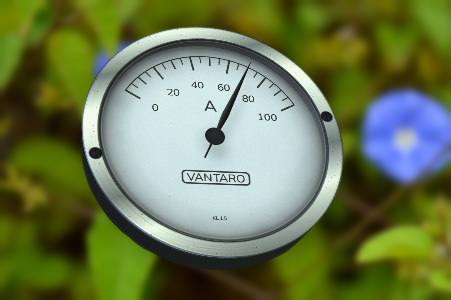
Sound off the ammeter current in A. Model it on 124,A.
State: 70,A
